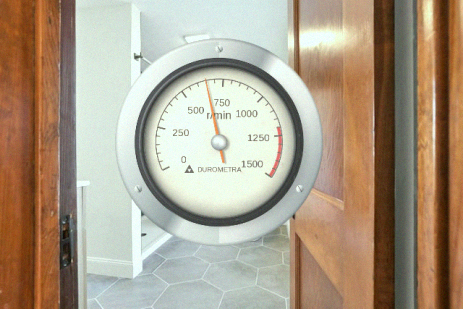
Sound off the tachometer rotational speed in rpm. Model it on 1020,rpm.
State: 650,rpm
